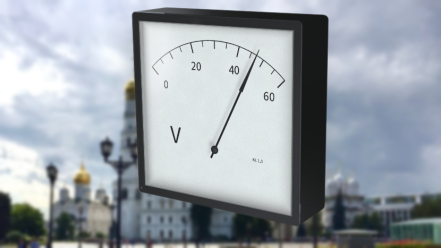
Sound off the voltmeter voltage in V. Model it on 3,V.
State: 47.5,V
